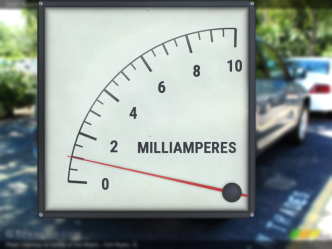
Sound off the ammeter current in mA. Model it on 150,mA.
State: 1,mA
